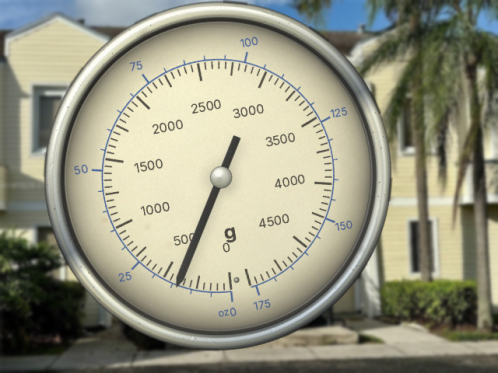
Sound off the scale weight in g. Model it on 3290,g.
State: 400,g
